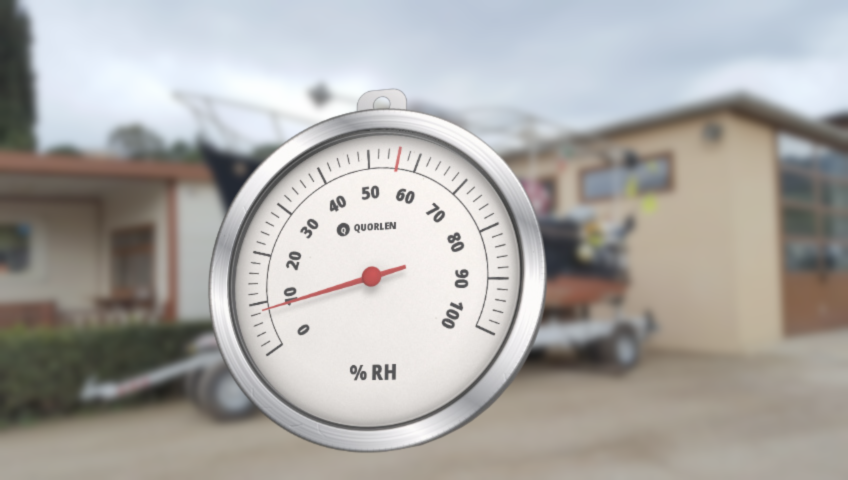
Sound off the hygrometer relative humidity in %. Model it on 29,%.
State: 8,%
